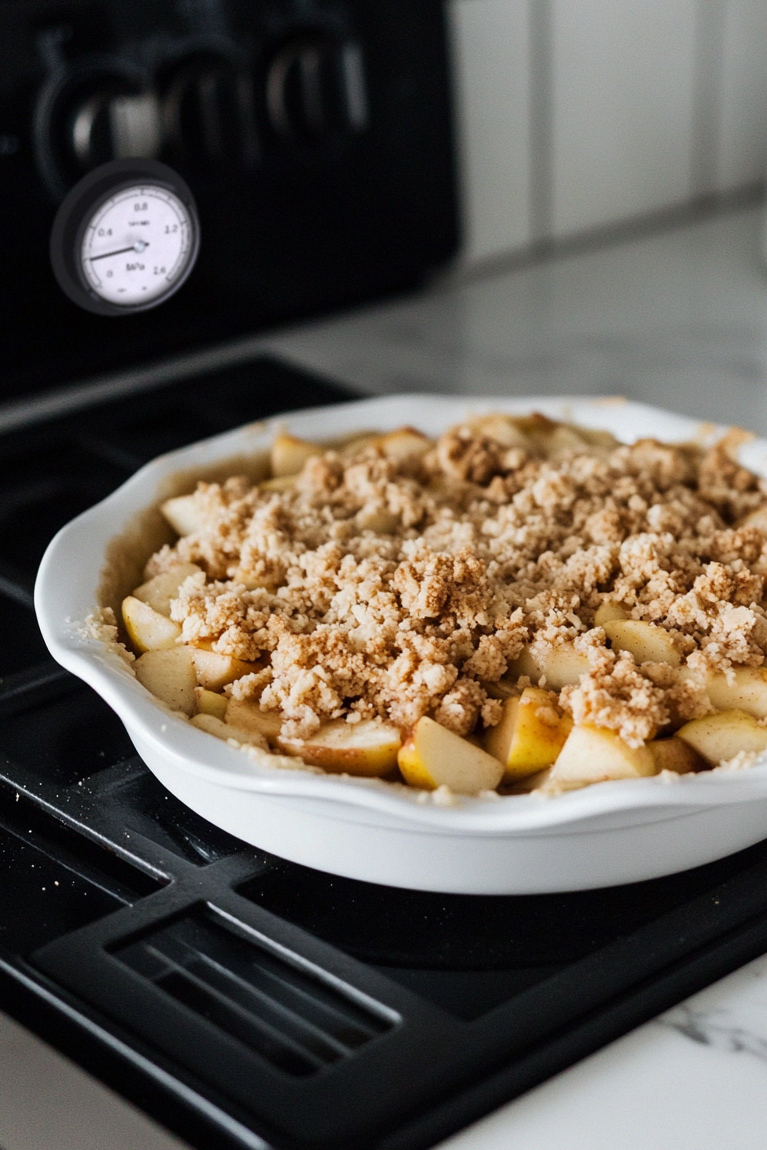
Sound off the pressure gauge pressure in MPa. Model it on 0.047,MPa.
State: 0.2,MPa
